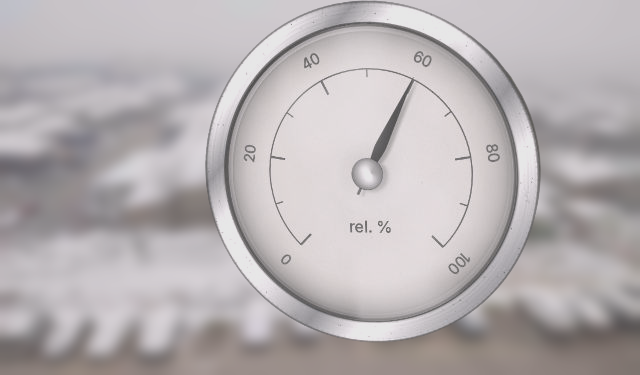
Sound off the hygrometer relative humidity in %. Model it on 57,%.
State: 60,%
